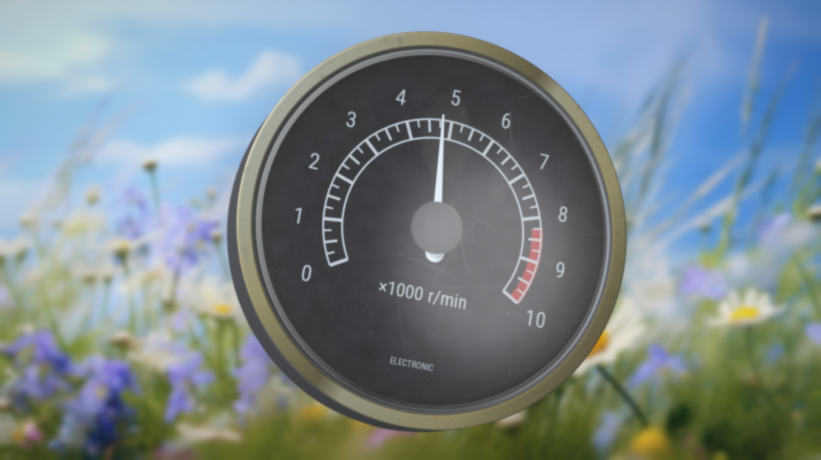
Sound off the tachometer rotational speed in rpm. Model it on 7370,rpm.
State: 4750,rpm
